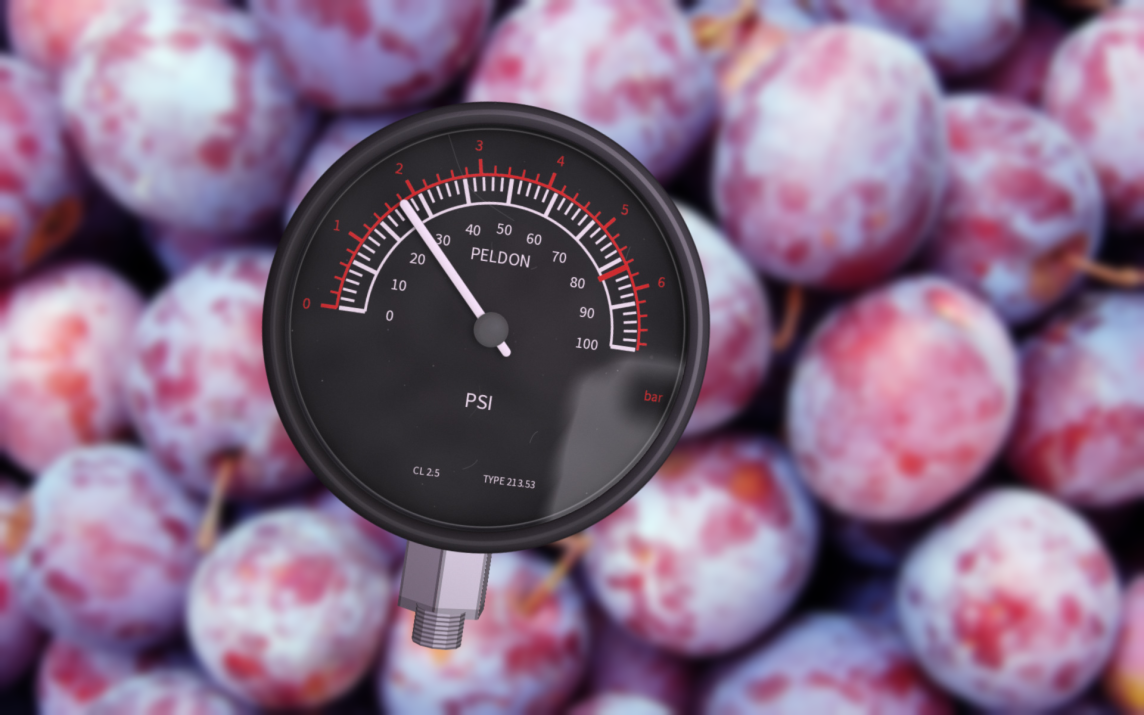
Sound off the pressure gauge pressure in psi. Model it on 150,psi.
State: 26,psi
